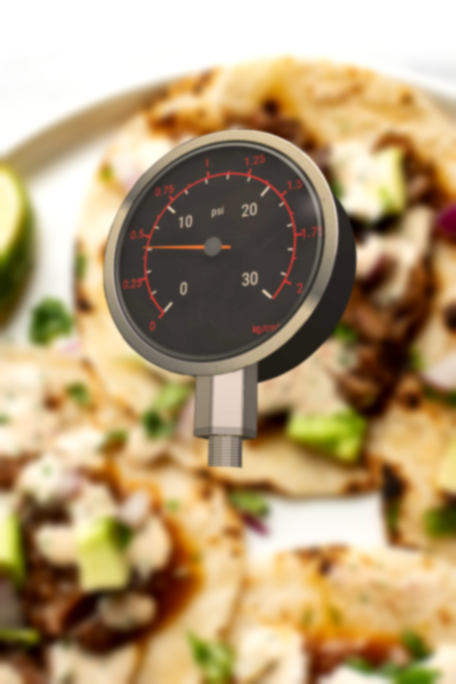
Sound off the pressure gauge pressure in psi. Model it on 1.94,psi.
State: 6,psi
